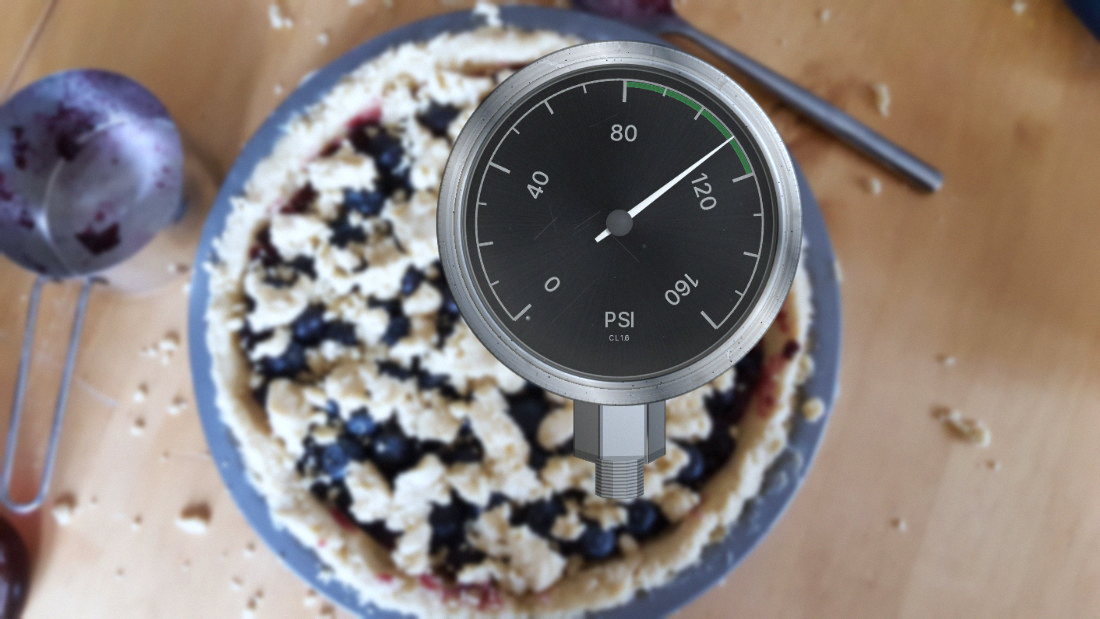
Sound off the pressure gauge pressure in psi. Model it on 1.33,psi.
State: 110,psi
